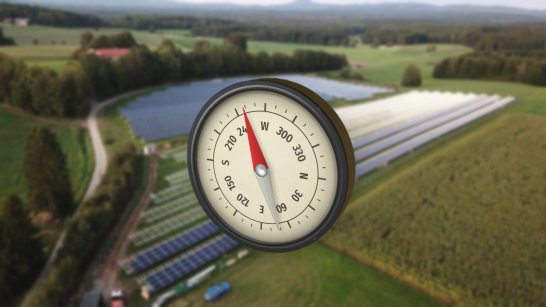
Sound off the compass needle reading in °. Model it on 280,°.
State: 250,°
